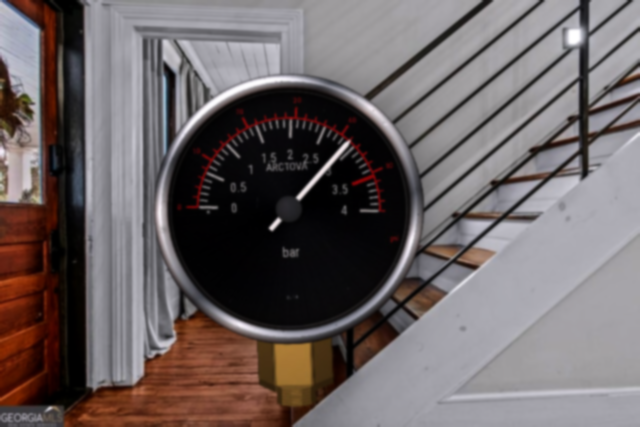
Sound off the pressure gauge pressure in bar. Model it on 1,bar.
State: 2.9,bar
